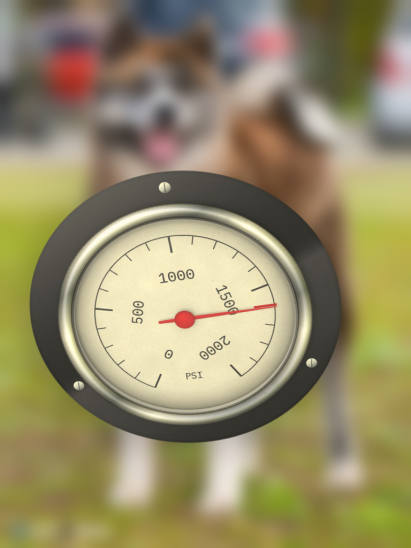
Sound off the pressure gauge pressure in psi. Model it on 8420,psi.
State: 1600,psi
